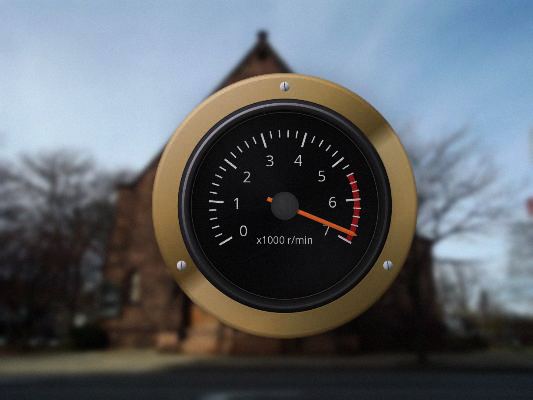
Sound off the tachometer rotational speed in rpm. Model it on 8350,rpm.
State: 6800,rpm
